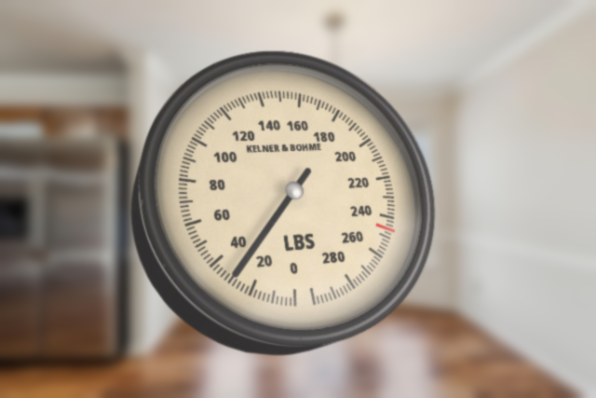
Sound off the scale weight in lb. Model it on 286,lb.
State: 30,lb
